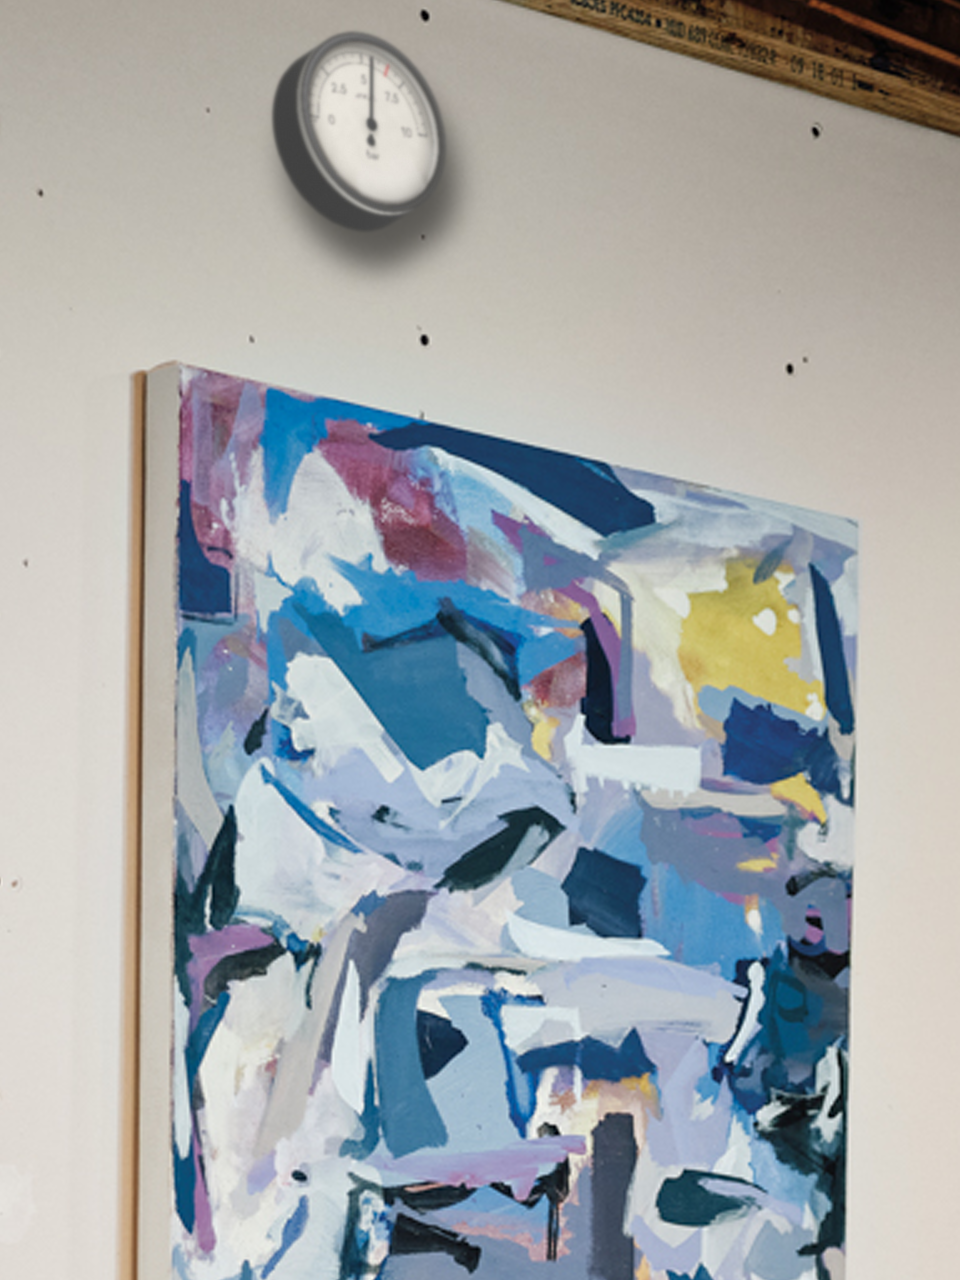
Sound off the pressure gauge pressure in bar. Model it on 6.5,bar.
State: 5.5,bar
